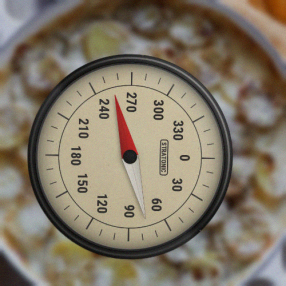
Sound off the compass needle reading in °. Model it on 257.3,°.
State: 255,°
